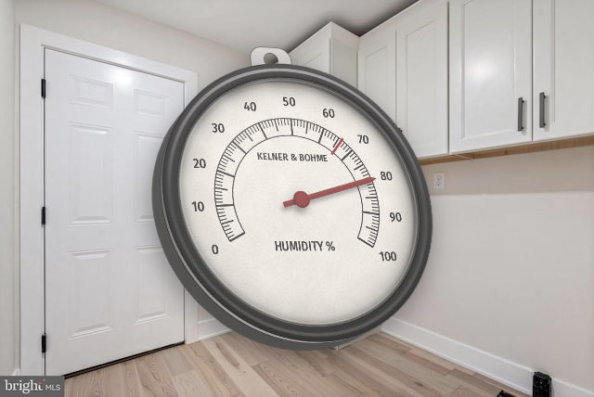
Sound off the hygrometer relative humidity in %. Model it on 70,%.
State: 80,%
